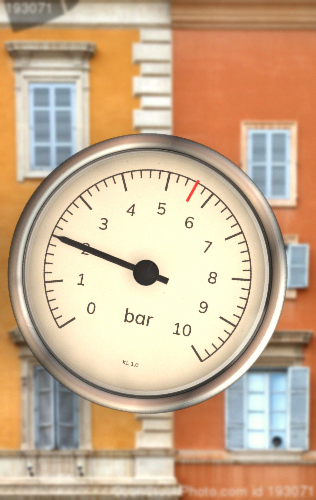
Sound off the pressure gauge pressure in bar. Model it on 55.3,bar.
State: 2,bar
